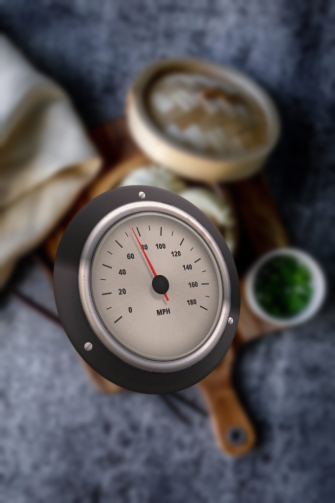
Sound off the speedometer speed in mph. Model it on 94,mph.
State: 75,mph
